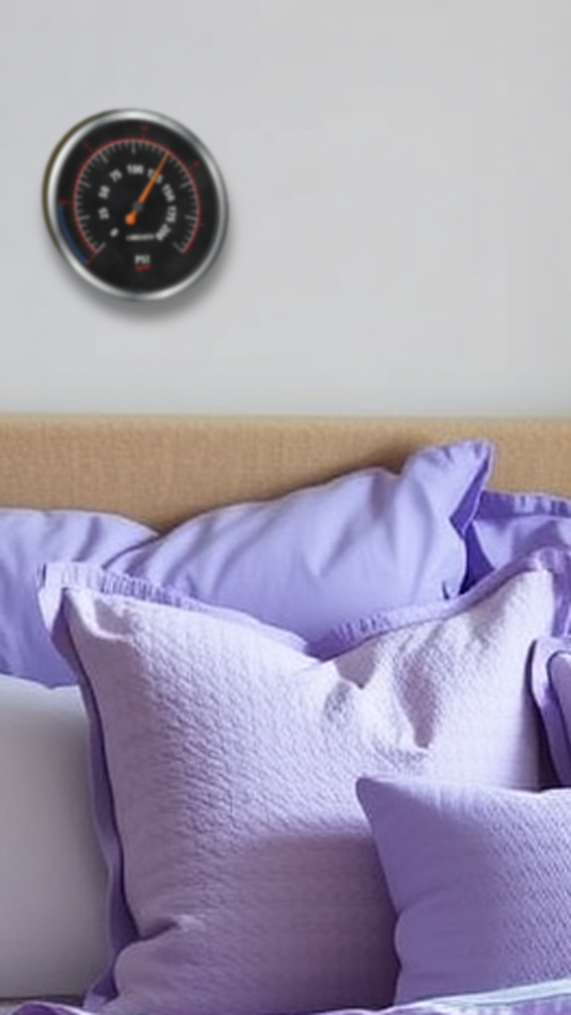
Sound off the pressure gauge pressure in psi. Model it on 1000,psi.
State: 125,psi
